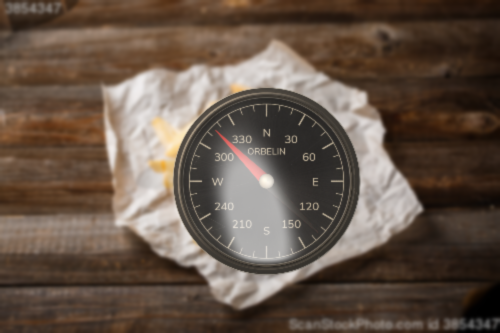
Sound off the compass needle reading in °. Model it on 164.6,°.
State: 315,°
